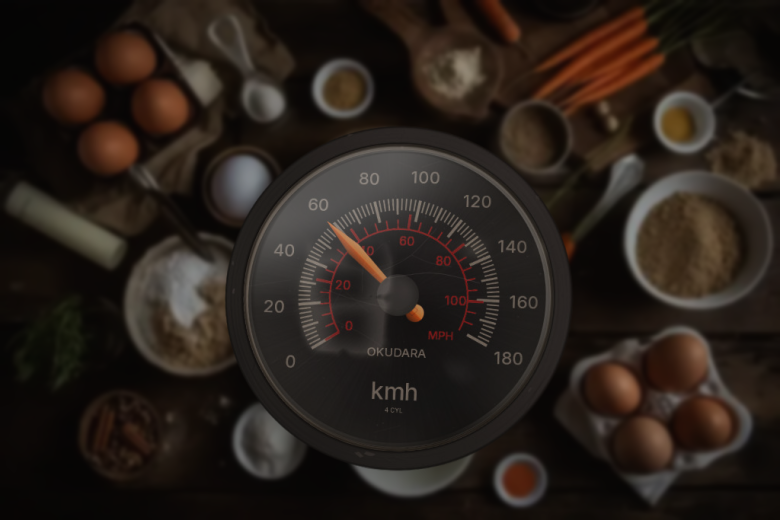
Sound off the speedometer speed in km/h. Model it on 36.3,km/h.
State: 58,km/h
